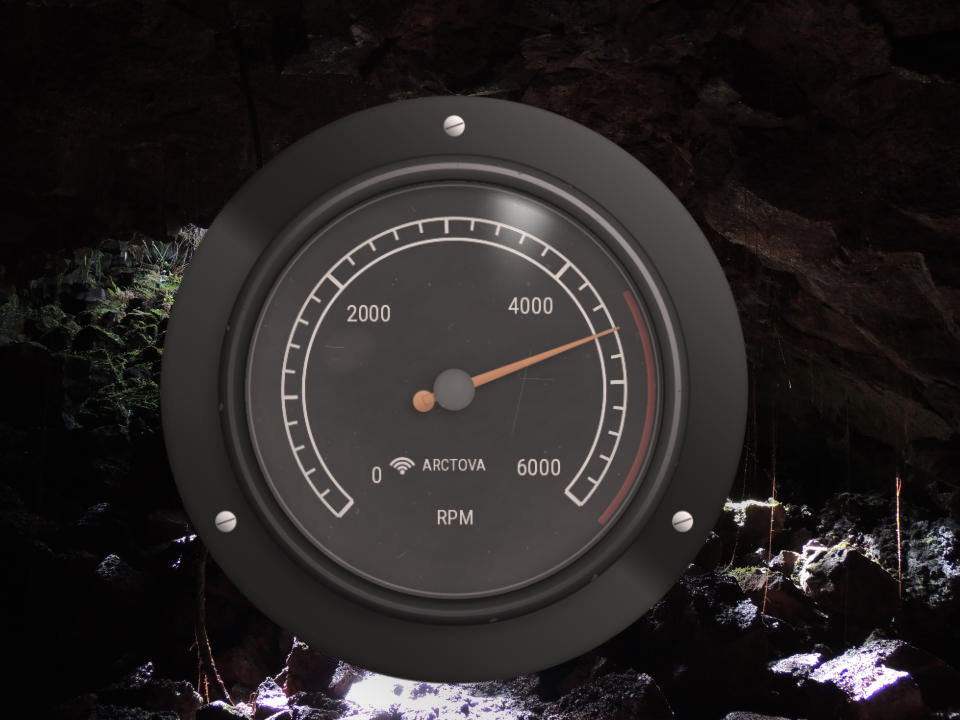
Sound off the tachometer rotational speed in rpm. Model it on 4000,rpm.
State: 4600,rpm
